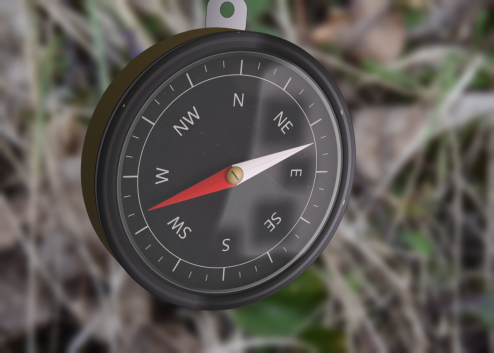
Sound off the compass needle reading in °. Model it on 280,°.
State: 250,°
